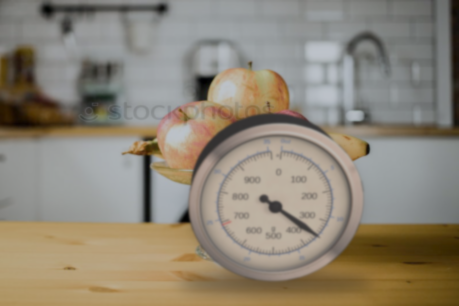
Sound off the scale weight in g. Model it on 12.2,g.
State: 350,g
